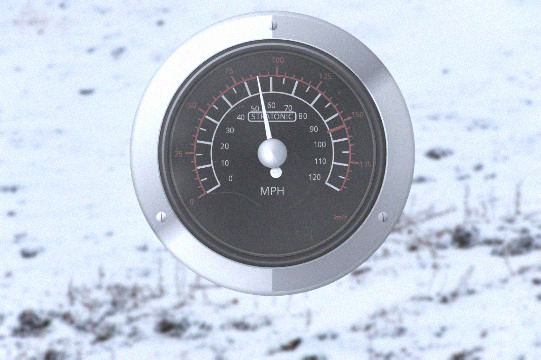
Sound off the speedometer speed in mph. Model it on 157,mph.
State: 55,mph
